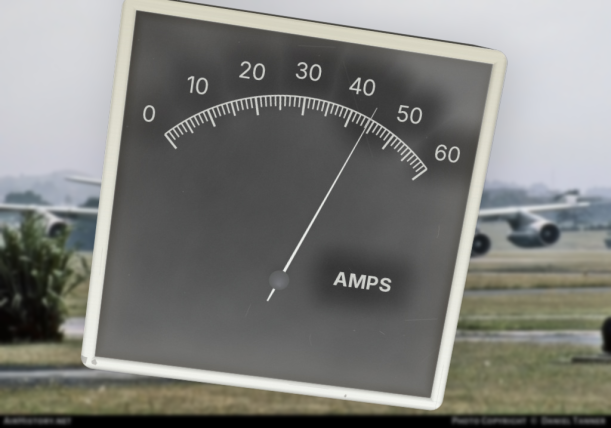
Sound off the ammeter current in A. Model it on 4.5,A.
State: 44,A
